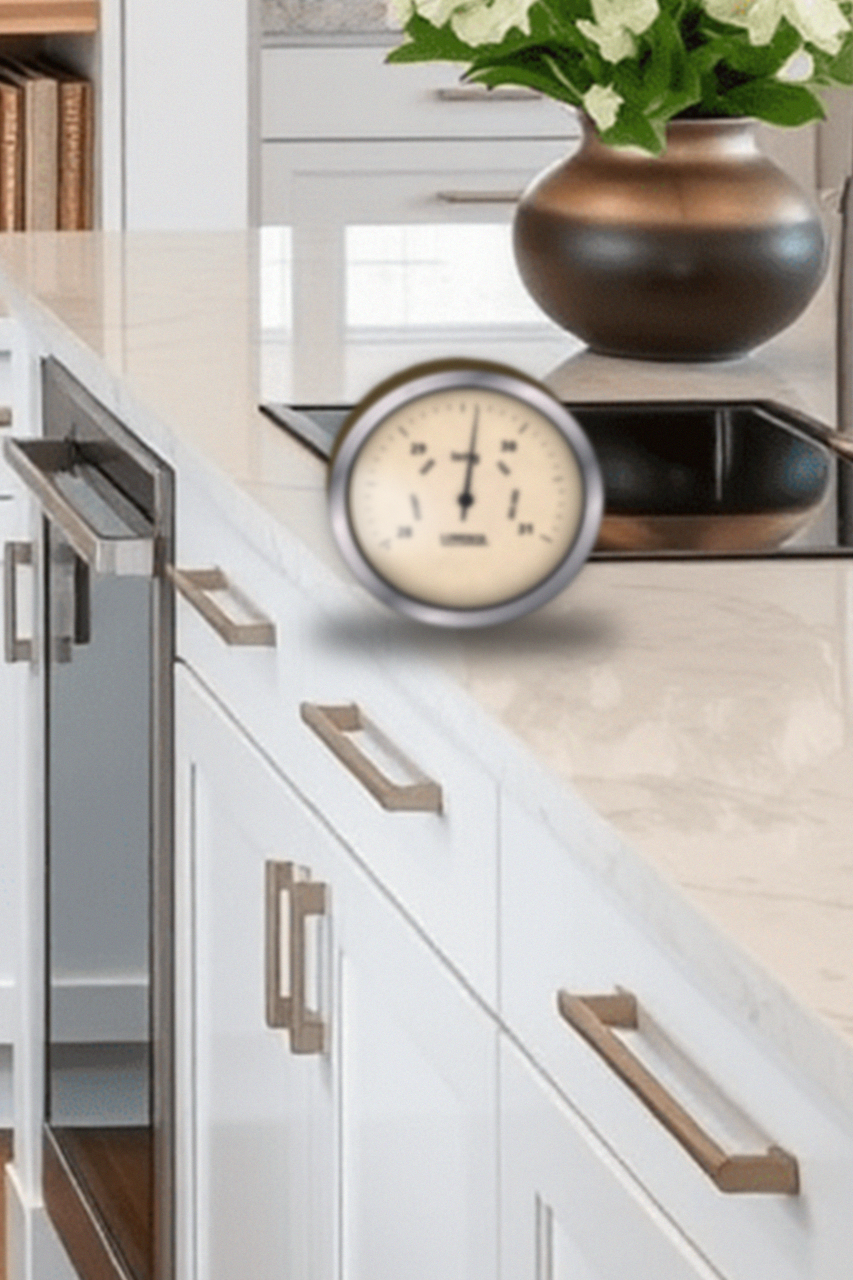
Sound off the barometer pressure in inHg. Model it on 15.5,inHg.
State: 29.6,inHg
